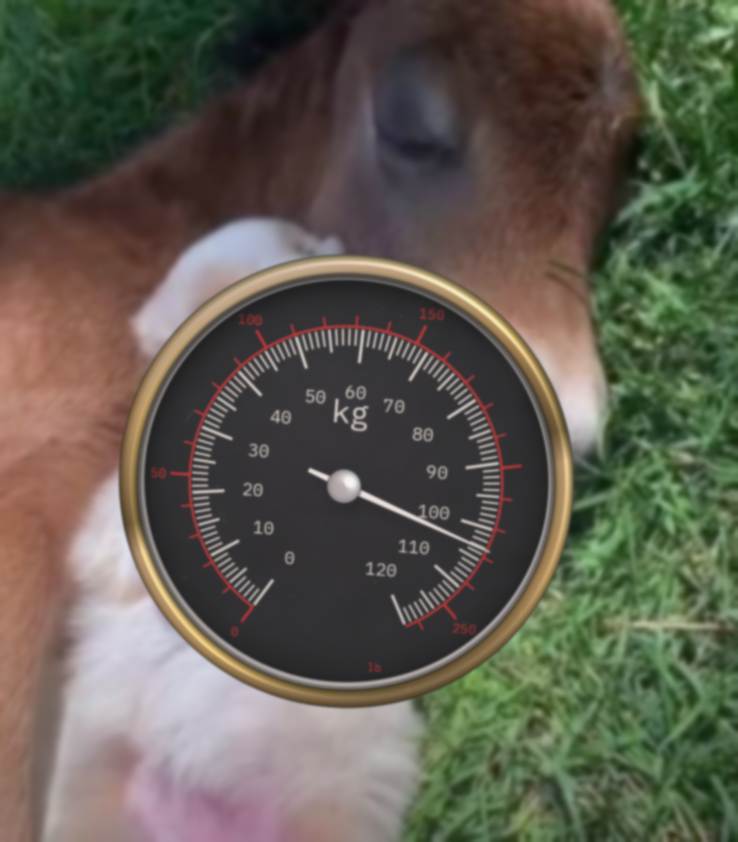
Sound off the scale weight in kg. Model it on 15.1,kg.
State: 103,kg
